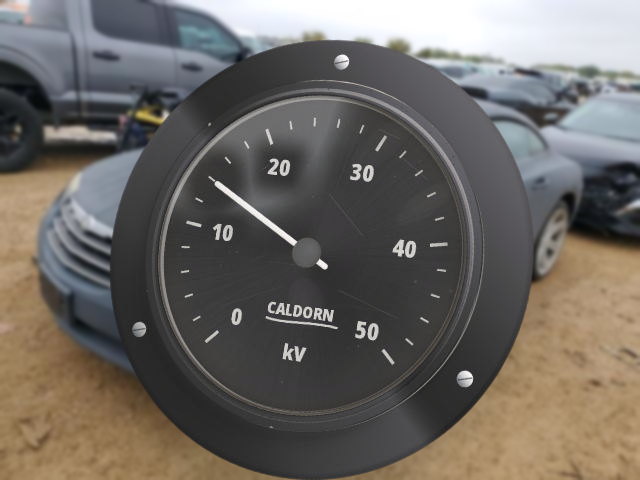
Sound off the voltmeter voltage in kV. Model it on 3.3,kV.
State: 14,kV
